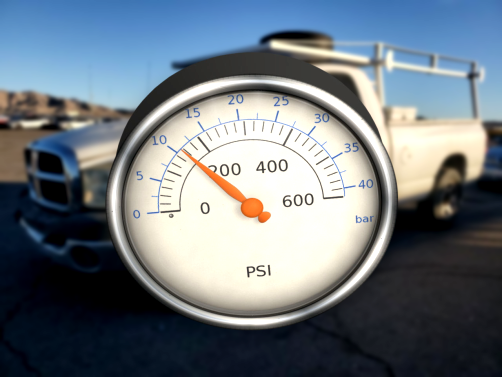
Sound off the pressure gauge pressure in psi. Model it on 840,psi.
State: 160,psi
